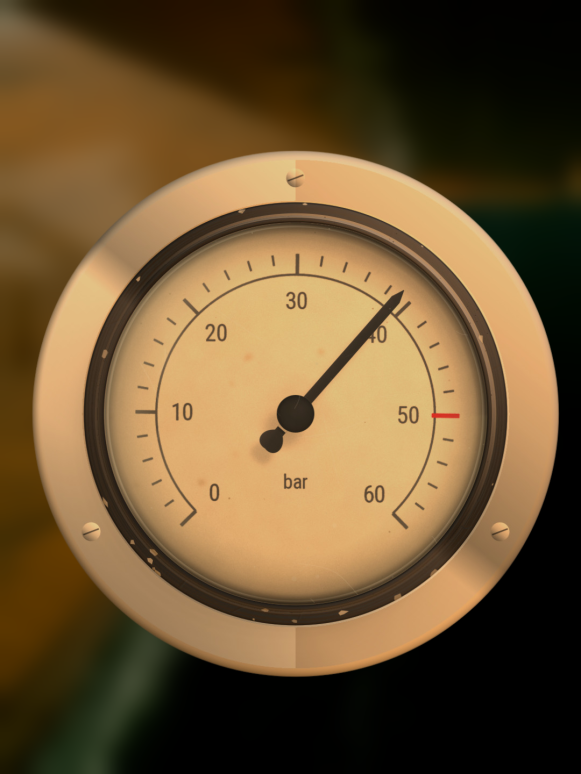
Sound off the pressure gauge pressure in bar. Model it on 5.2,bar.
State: 39,bar
